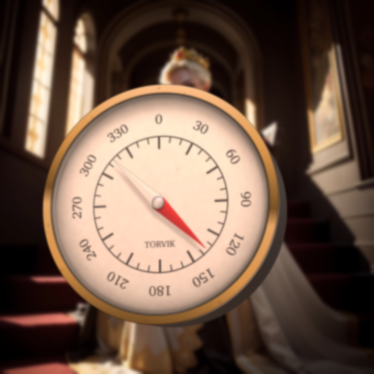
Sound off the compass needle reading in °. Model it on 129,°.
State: 135,°
